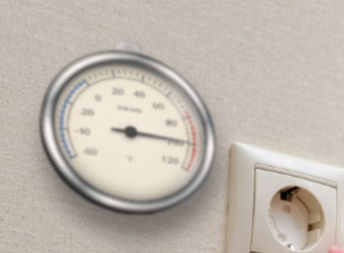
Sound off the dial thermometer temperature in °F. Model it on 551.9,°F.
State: 100,°F
